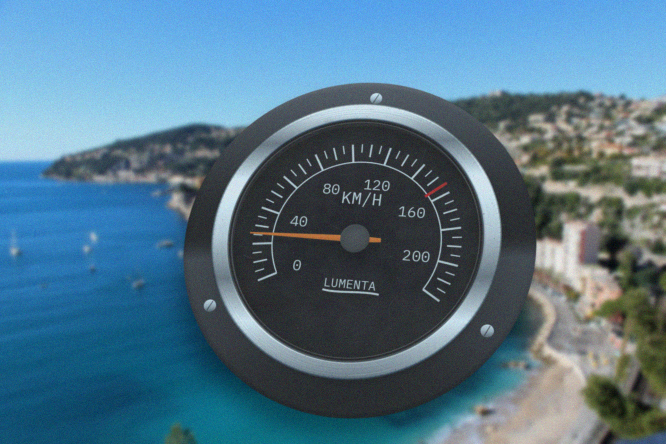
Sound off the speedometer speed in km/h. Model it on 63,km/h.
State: 25,km/h
